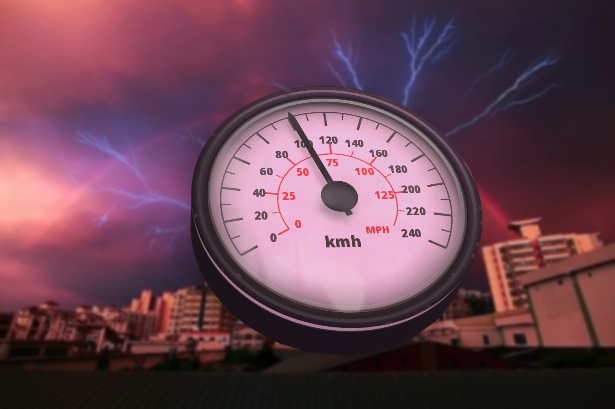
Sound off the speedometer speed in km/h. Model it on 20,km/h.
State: 100,km/h
